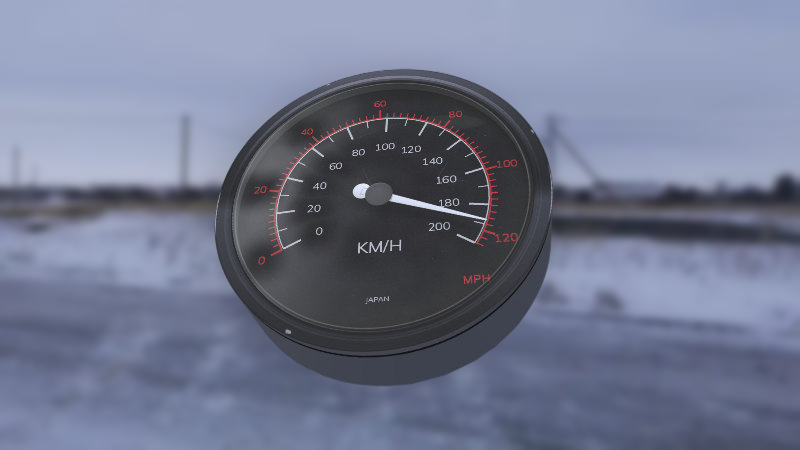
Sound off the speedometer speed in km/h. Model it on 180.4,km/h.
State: 190,km/h
